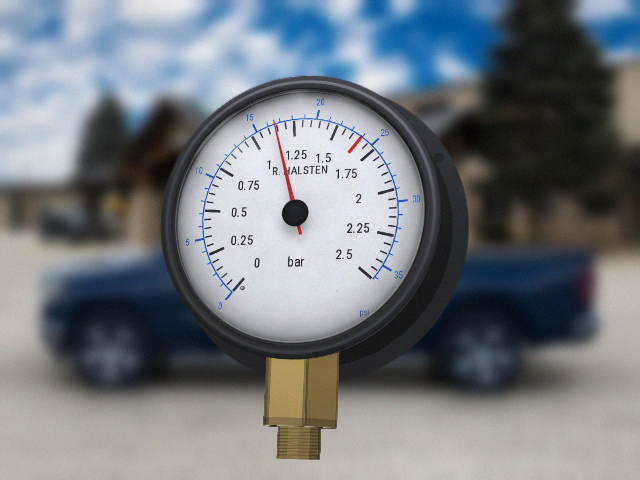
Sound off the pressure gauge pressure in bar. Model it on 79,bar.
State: 1.15,bar
